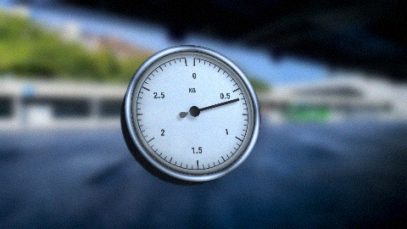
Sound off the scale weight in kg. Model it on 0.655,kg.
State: 0.6,kg
